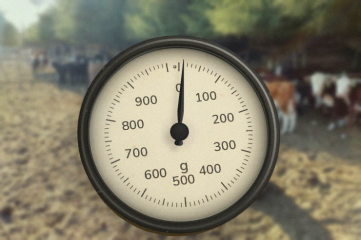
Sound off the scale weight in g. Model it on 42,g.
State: 10,g
